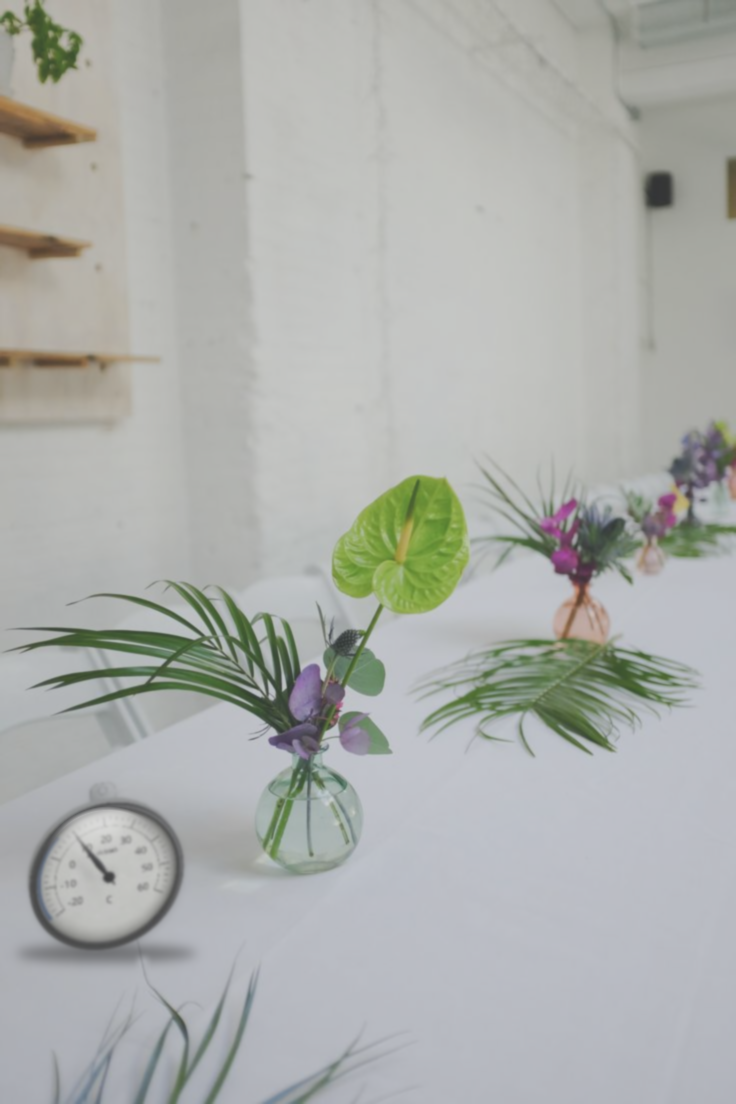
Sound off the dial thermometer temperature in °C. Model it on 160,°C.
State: 10,°C
